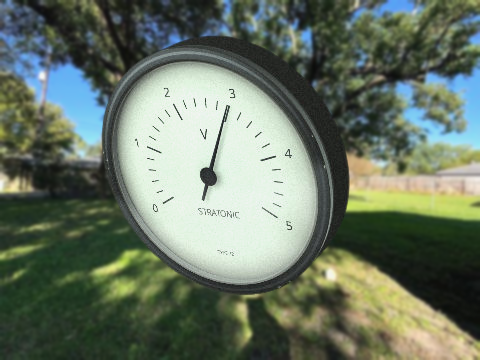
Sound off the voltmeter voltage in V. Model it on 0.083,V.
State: 3,V
